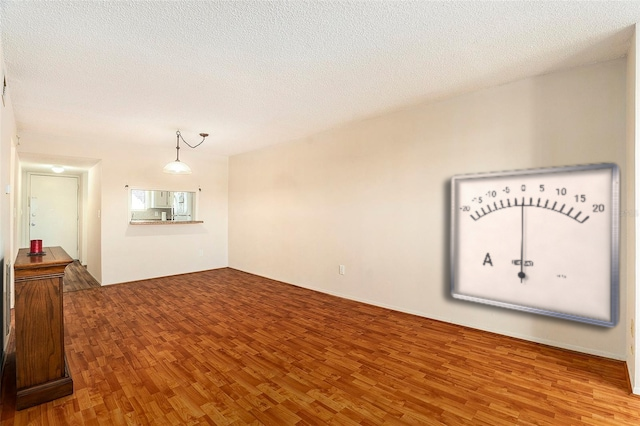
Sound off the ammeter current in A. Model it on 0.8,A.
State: 0,A
